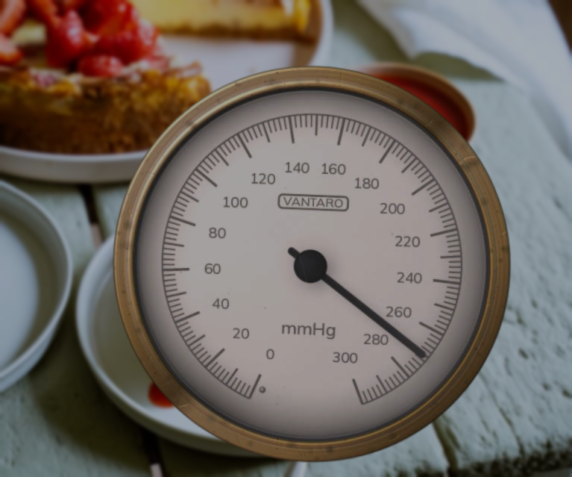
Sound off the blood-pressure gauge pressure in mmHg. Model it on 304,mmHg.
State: 270,mmHg
